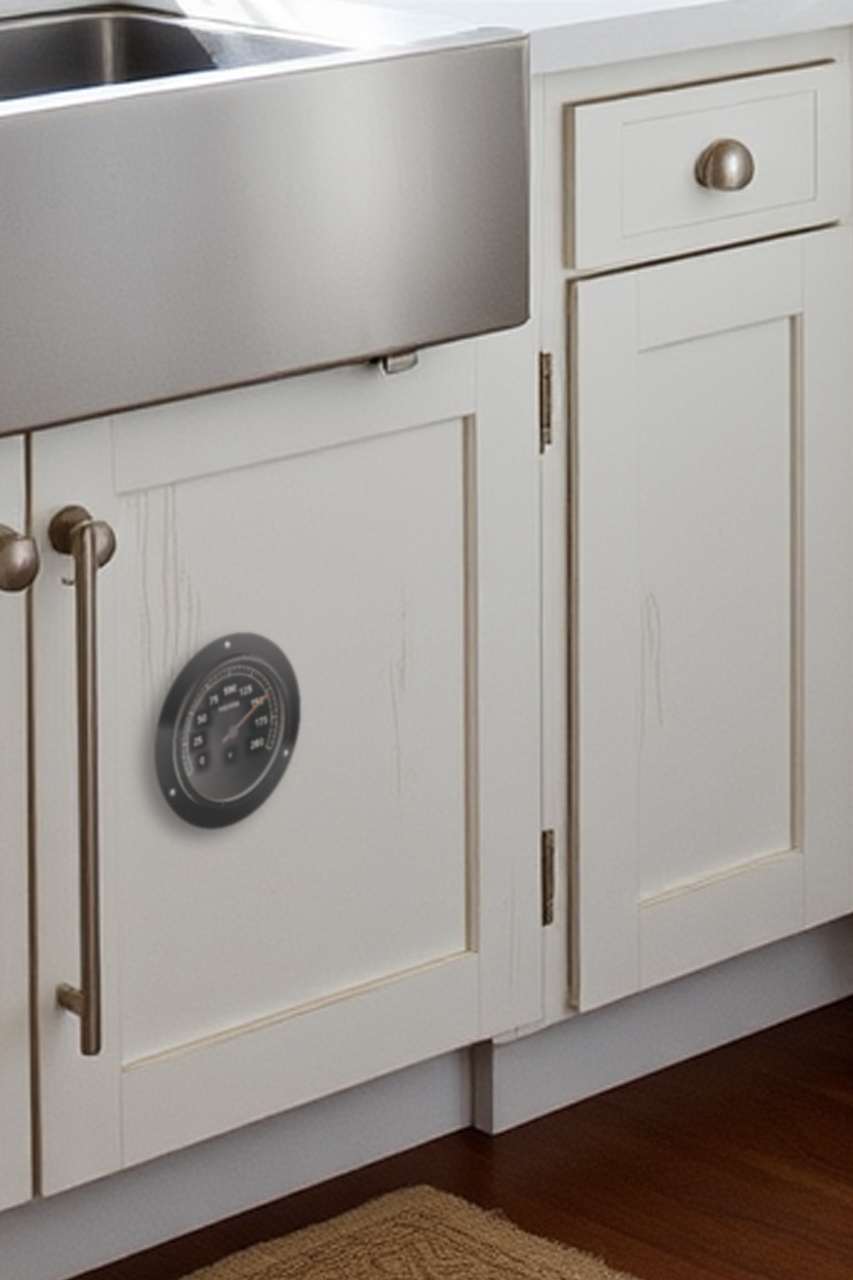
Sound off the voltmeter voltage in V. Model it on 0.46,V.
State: 150,V
